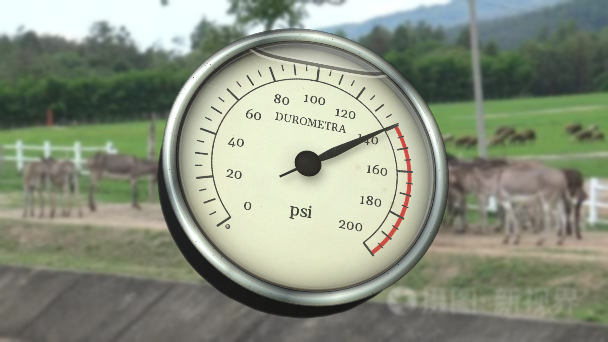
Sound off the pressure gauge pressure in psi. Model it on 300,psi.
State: 140,psi
